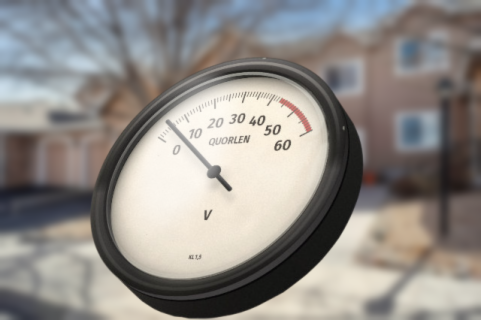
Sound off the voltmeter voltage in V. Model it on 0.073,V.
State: 5,V
